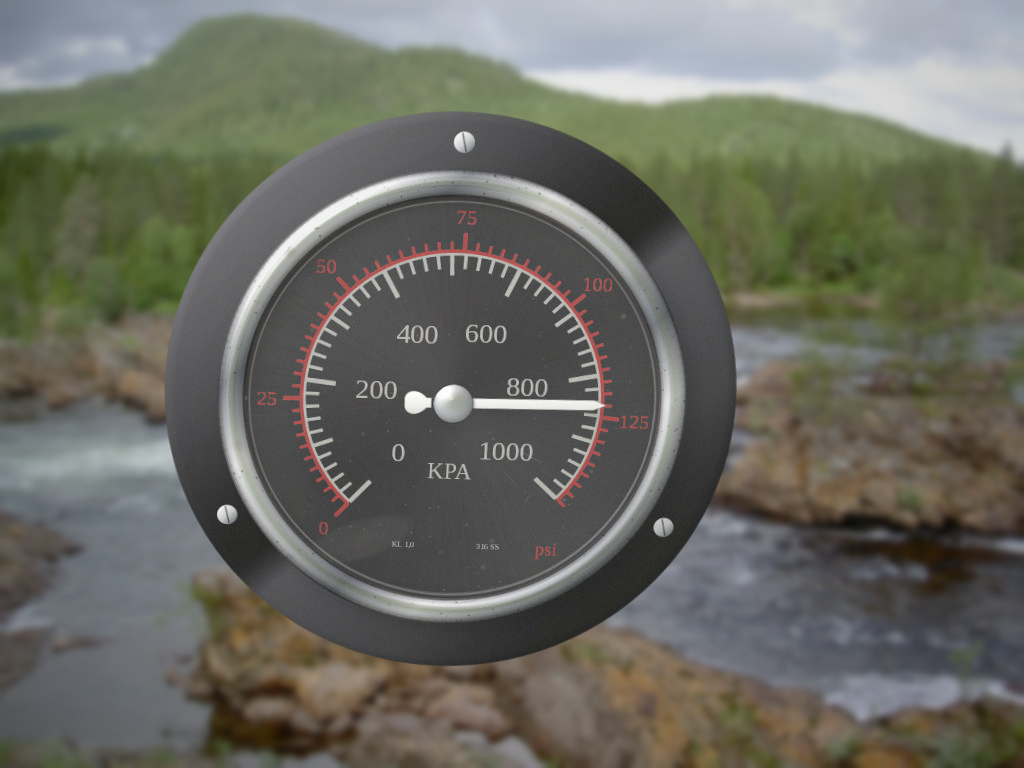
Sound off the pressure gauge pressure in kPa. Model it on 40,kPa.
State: 840,kPa
